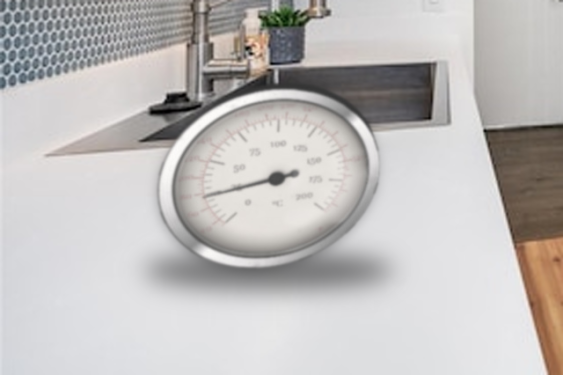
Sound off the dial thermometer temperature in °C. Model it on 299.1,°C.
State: 25,°C
